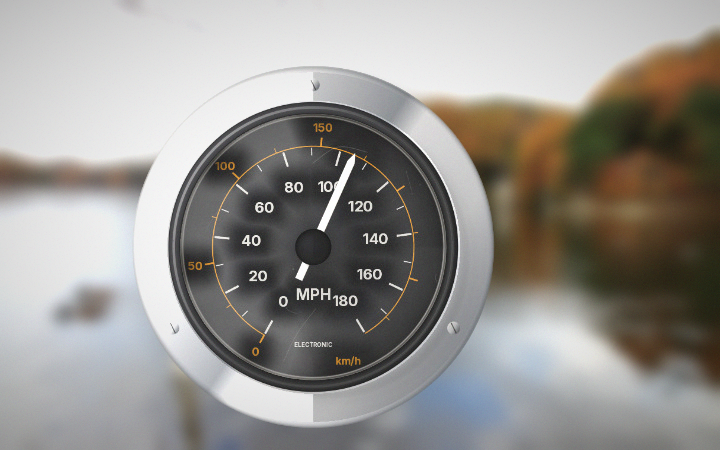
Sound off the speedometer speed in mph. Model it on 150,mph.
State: 105,mph
